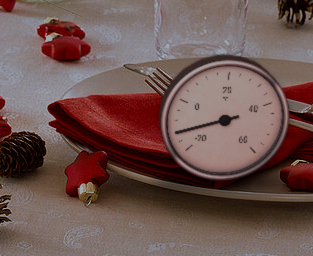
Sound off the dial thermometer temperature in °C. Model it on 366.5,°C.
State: -12,°C
